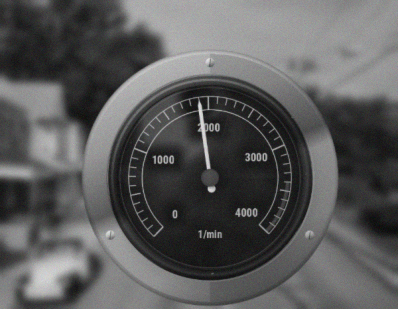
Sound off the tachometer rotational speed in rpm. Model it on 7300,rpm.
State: 1900,rpm
